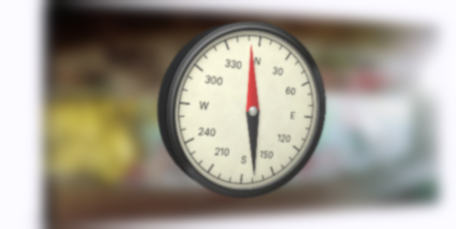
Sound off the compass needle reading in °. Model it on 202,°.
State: 350,°
